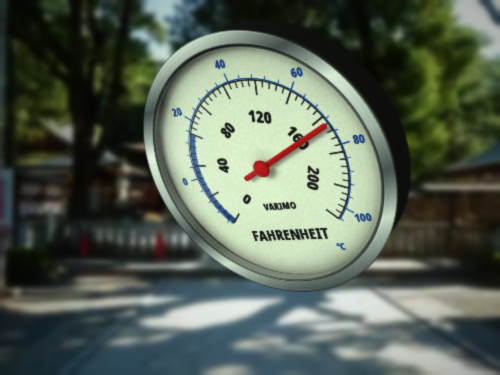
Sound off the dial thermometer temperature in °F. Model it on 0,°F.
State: 164,°F
